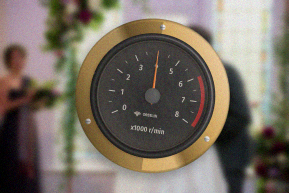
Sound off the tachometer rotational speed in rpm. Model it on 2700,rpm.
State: 4000,rpm
